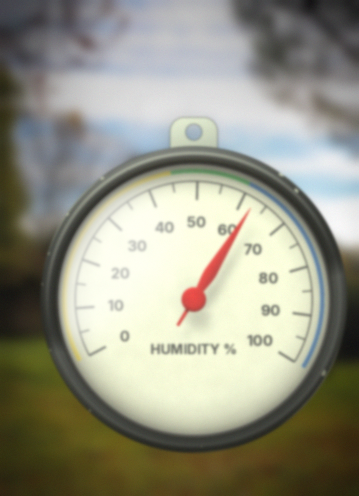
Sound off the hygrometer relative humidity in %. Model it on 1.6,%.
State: 62.5,%
